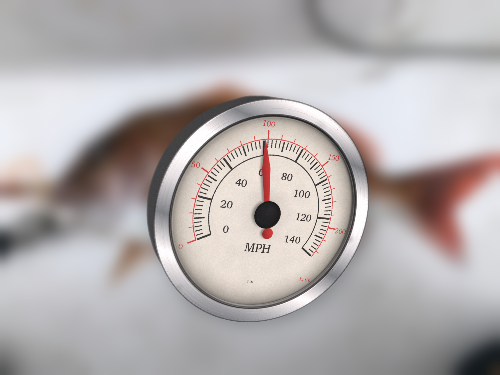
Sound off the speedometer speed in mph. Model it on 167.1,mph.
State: 60,mph
